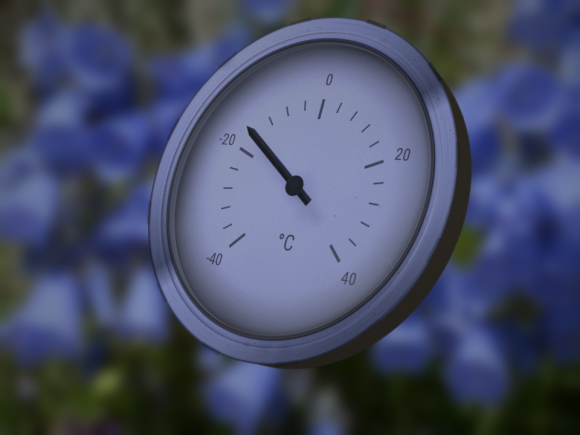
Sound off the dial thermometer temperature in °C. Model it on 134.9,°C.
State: -16,°C
